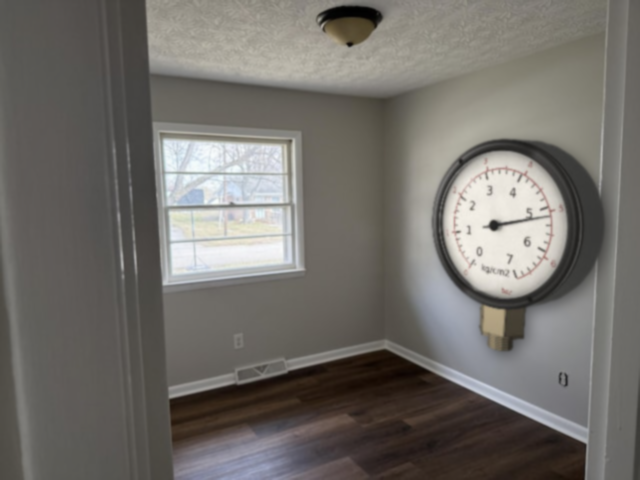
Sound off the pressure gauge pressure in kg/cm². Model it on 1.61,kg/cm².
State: 5.2,kg/cm²
